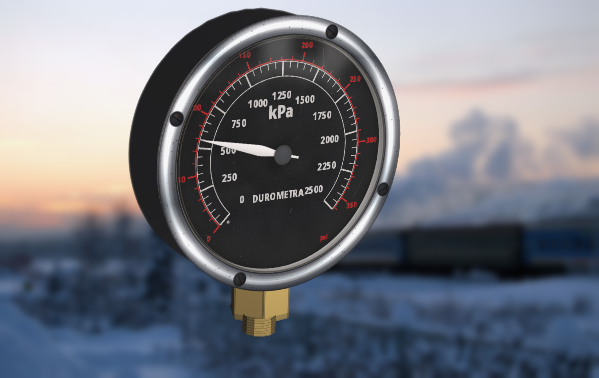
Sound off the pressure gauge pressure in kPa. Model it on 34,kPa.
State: 550,kPa
